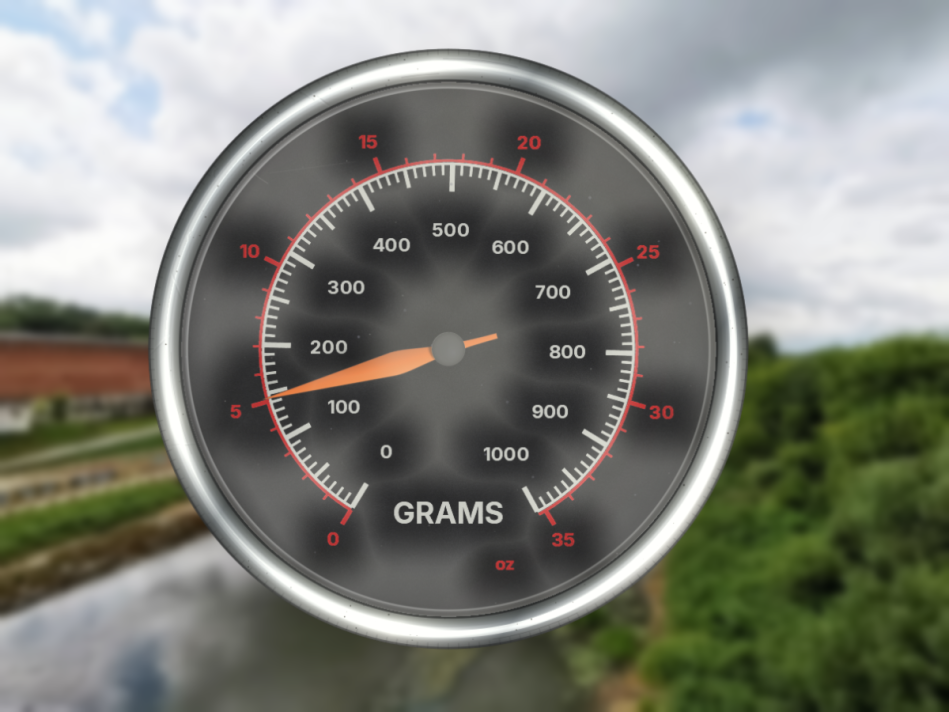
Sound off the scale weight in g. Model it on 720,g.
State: 145,g
